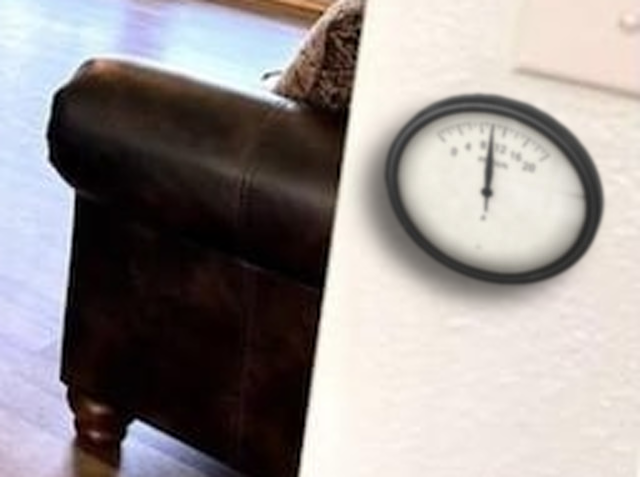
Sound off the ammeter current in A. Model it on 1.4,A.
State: 10,A
